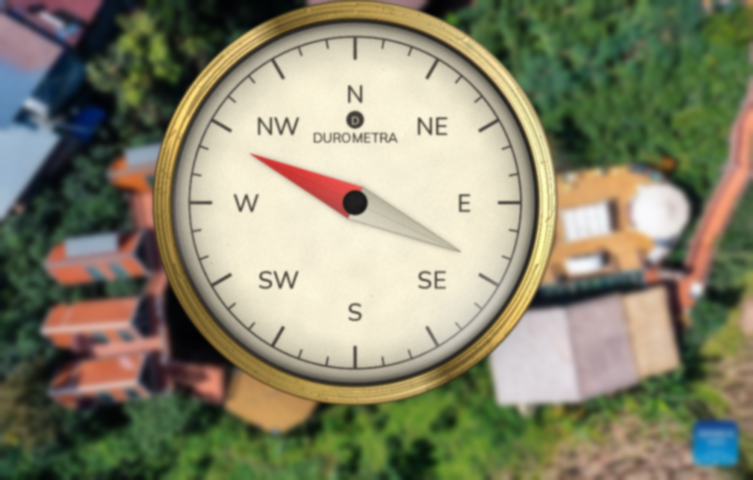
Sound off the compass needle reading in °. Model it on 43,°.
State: 295,°
